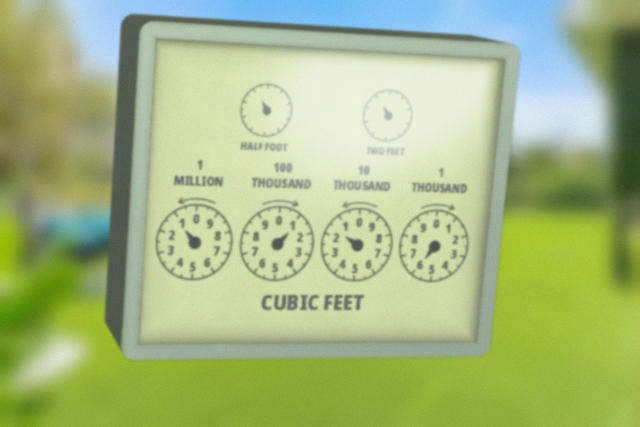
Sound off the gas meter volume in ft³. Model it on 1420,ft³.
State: 111600,ft³
